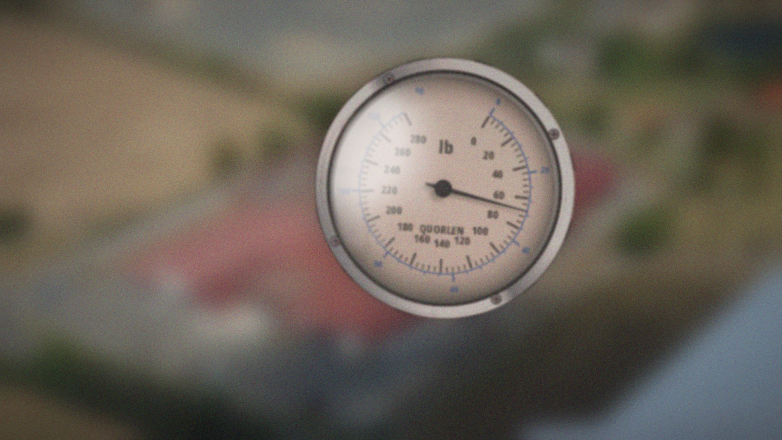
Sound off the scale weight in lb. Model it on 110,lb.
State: 68,lb
